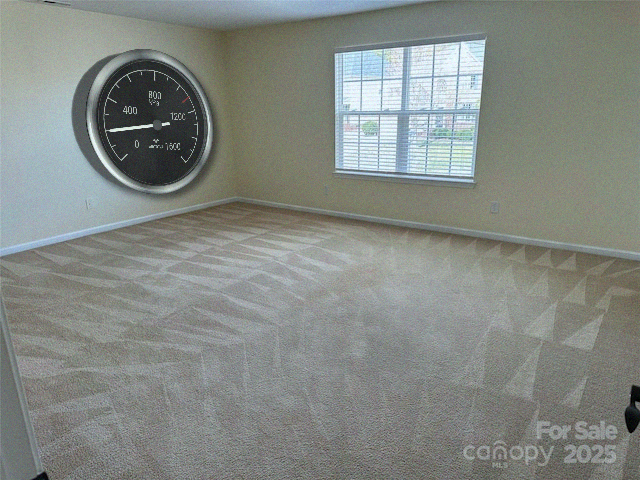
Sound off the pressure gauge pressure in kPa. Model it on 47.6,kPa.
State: 200,kPa
